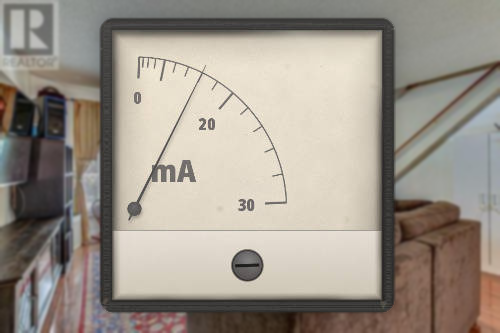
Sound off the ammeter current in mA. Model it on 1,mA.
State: 16,mA
